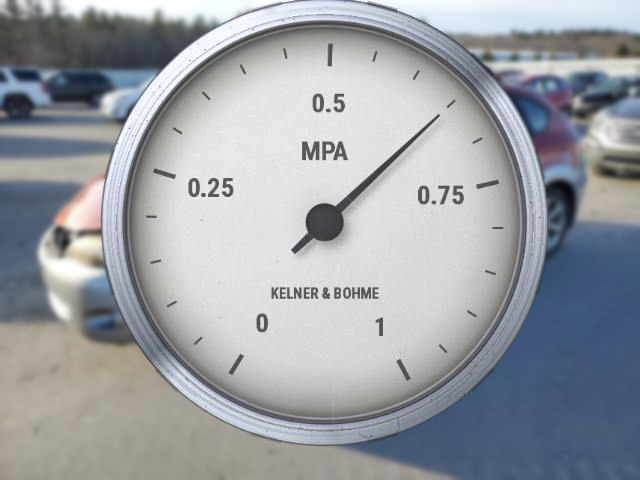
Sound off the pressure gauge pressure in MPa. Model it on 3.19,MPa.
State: 0.65,MPa
